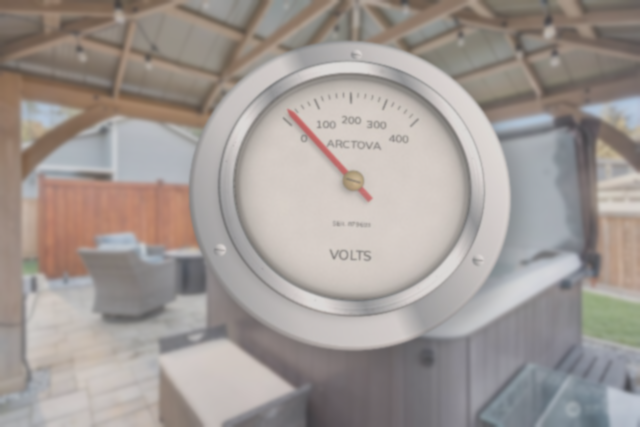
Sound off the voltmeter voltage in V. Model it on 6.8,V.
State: 20,V
